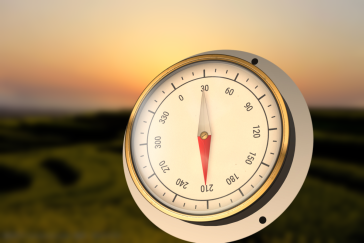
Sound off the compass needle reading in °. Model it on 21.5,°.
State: 210,°
